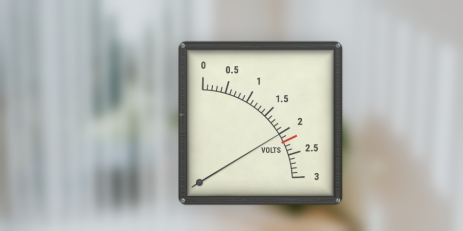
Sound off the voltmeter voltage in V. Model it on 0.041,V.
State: 2,V
